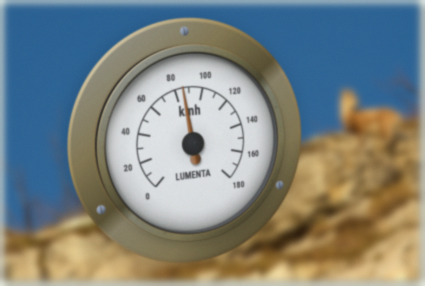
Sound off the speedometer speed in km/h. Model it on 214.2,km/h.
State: 85,km/h
